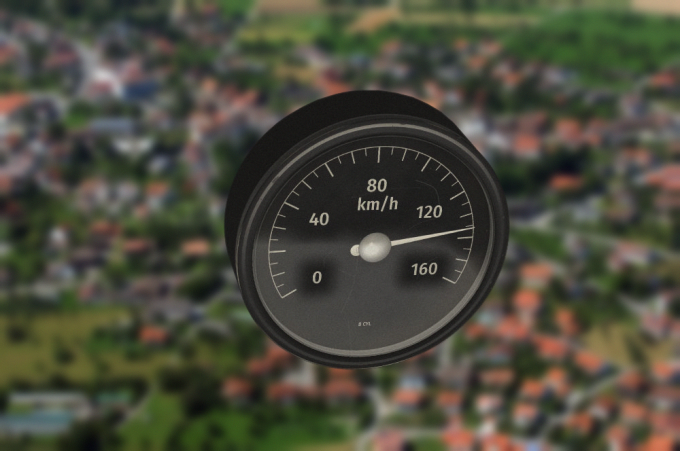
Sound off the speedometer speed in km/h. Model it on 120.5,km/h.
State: 135,km/h
